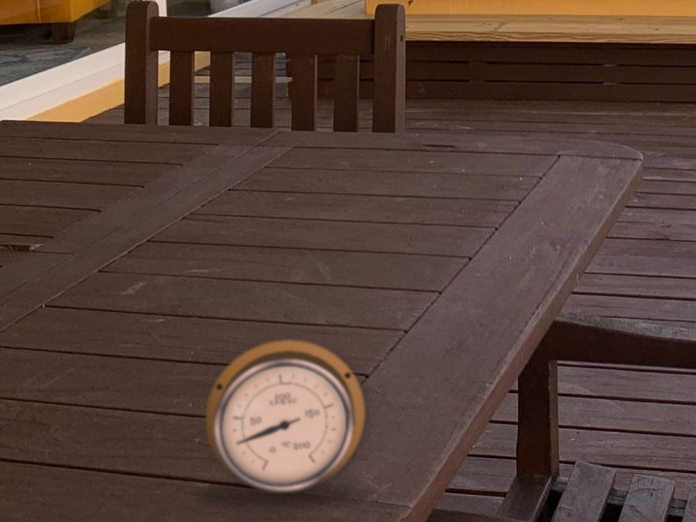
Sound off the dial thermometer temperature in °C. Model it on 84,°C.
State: 30,°C
